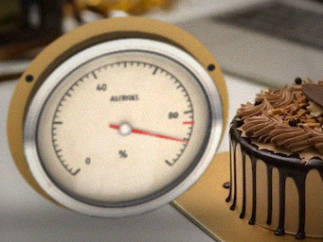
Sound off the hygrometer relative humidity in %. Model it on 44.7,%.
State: 90,%
